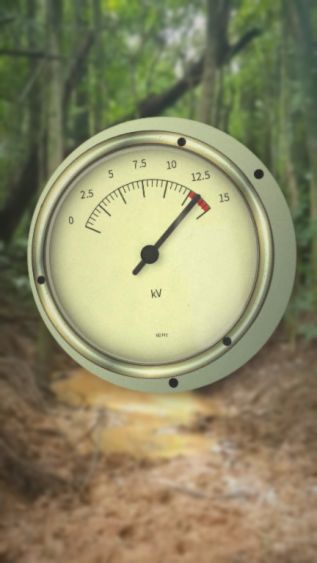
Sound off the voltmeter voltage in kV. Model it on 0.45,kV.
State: 13.5,kV
